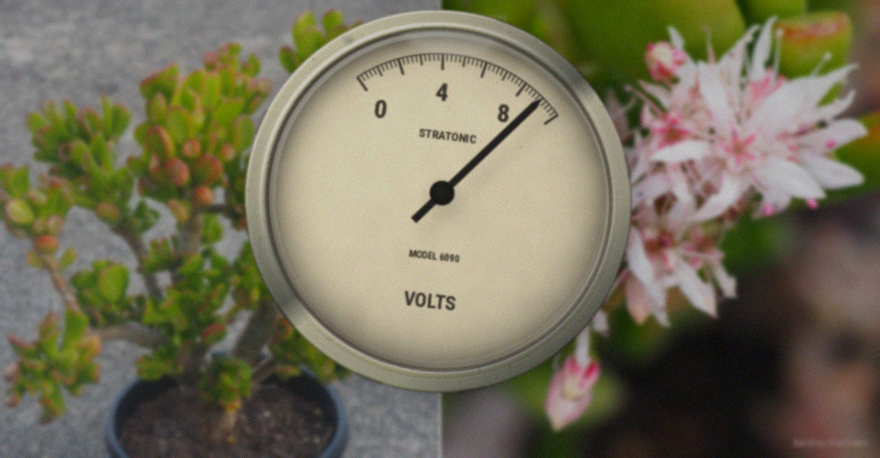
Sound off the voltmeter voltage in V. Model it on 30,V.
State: 9,V
